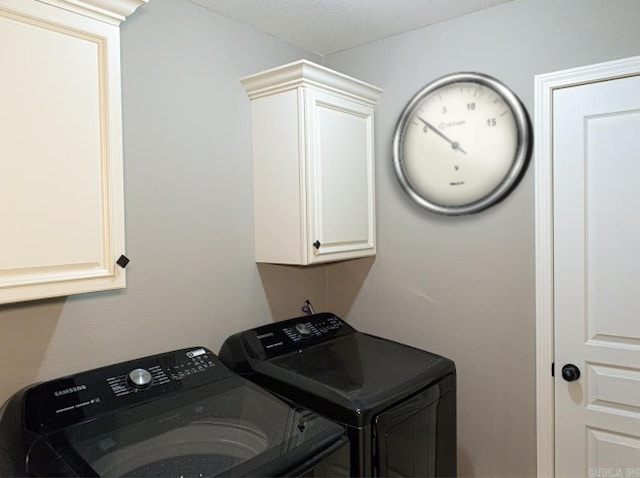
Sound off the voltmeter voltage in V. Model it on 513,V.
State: 1,V
